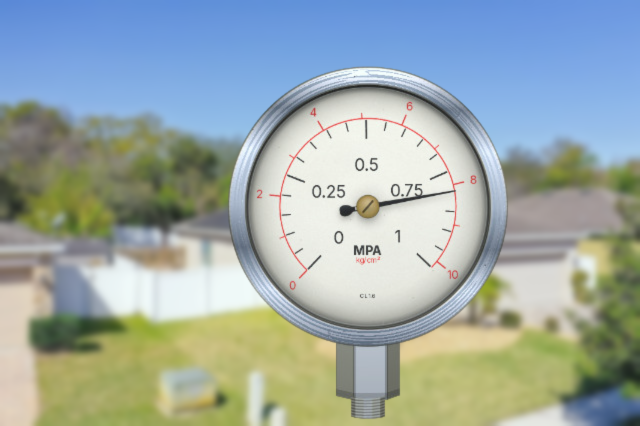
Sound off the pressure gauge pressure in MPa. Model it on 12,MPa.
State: 0.8,MPa
